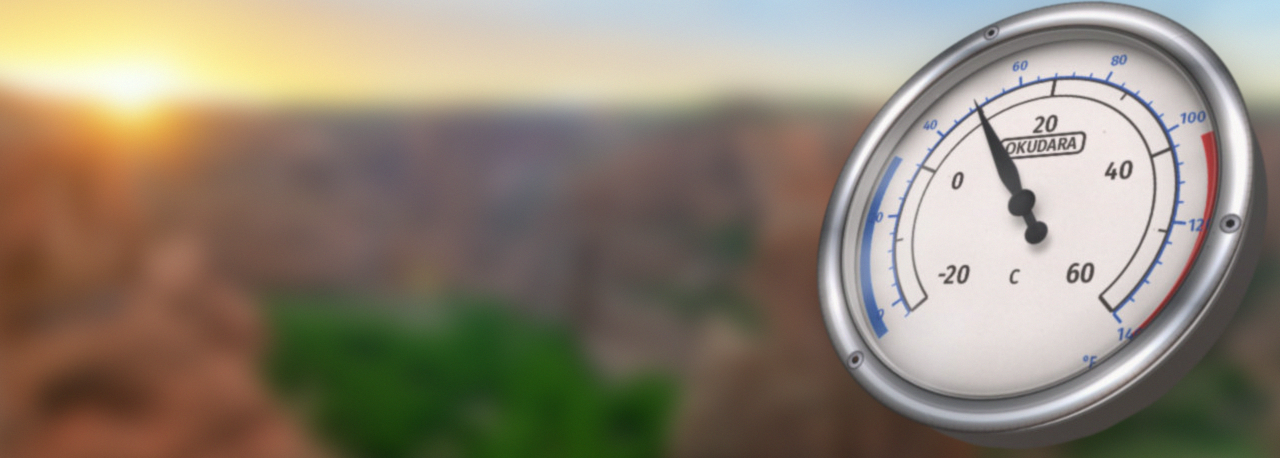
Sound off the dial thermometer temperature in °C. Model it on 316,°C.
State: 10,°C
